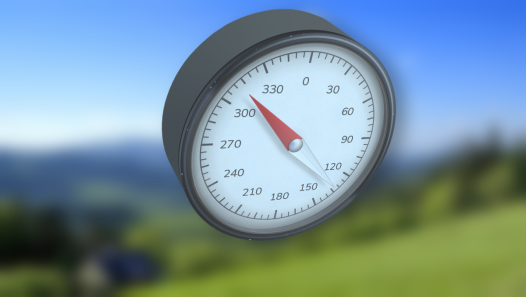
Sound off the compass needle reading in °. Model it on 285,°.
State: 312.5,°
